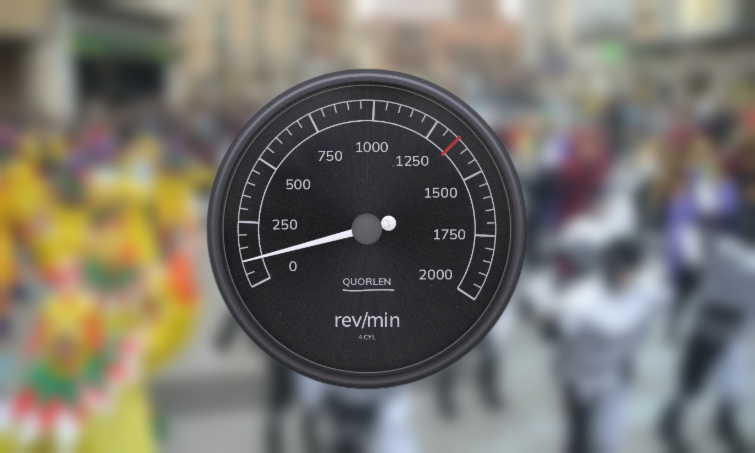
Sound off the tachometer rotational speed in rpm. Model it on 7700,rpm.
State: 100,rpm
